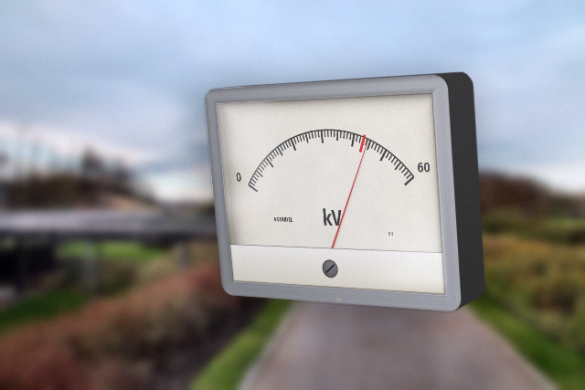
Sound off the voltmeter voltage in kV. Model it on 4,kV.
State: 45,kV
